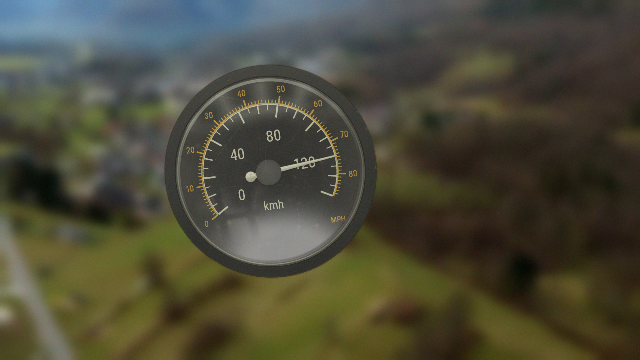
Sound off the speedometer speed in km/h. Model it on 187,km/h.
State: 120,km/h
